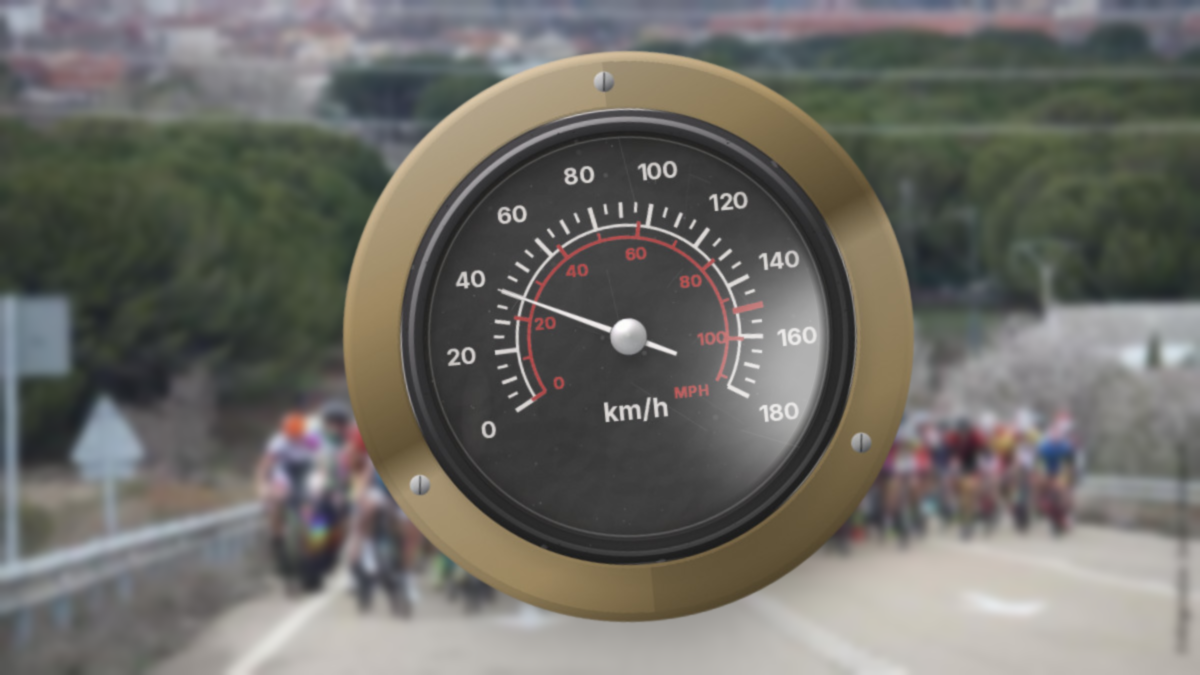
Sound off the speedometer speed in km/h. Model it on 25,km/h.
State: 40,km/h
